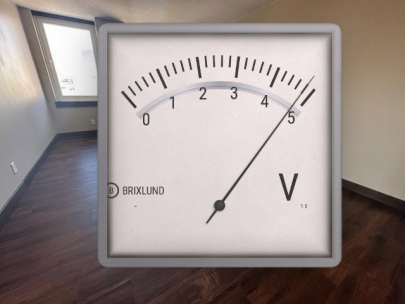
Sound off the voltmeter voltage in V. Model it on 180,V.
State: 4.8,V
